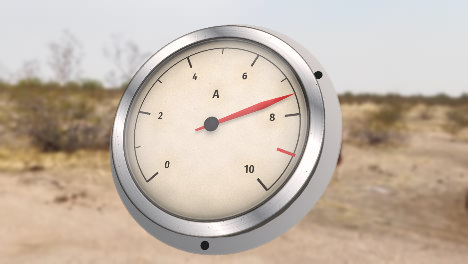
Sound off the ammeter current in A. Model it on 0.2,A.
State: 7.5,A
